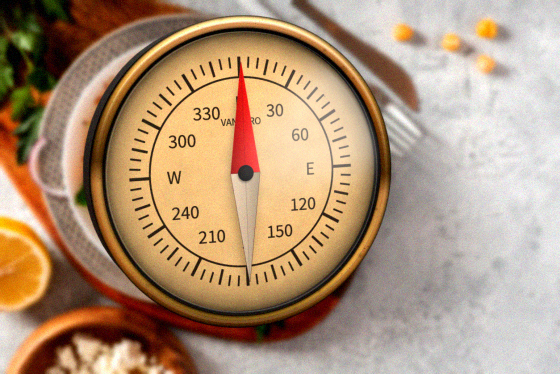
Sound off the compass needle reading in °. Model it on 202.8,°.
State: 0,°
